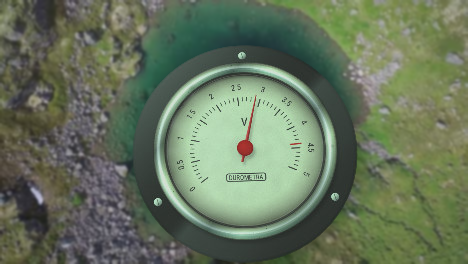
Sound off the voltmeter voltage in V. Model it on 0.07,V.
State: 2.9,V
